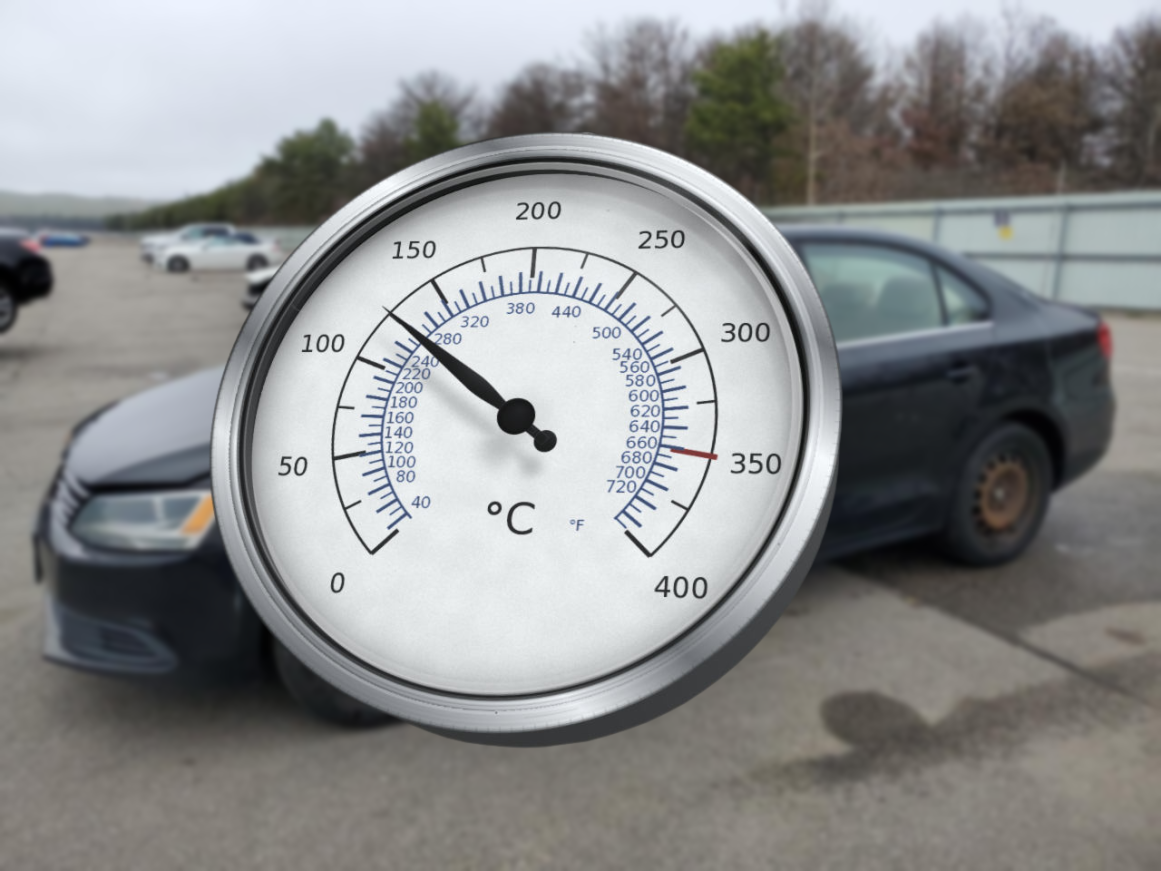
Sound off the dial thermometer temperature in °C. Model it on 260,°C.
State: 125,°C
